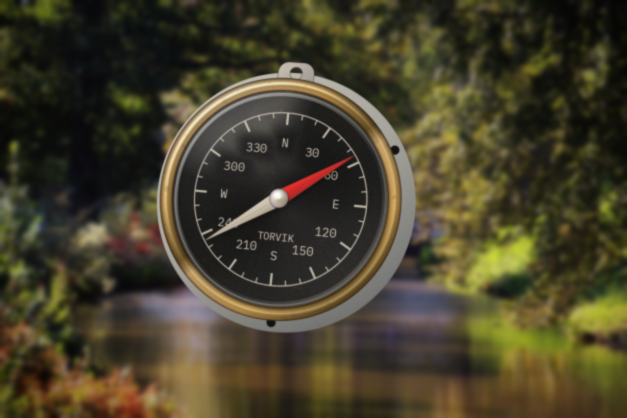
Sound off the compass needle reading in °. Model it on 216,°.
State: 55,°
